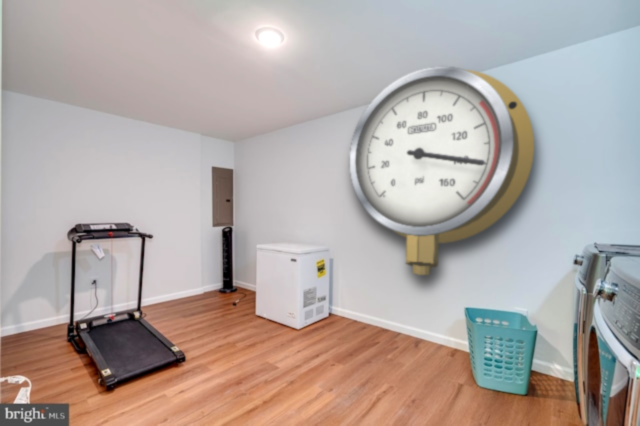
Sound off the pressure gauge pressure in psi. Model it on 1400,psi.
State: 140,psi
